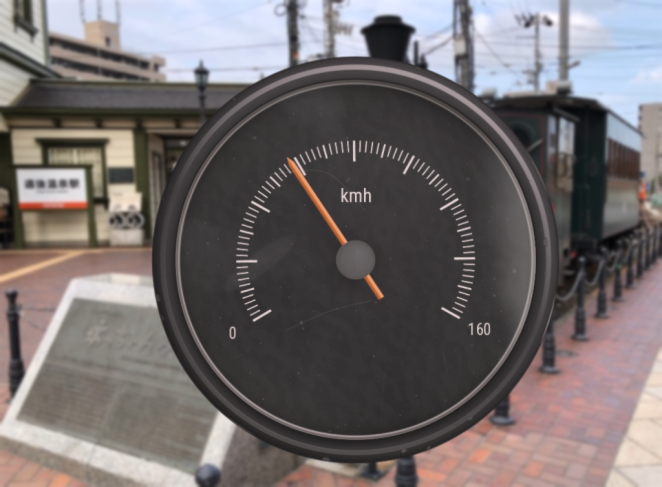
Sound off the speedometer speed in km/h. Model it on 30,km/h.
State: 58,km/h
